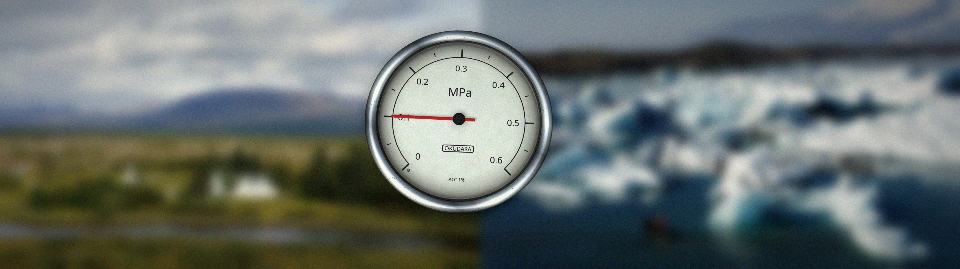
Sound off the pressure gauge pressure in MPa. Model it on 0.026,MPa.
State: 0.1,MPa
